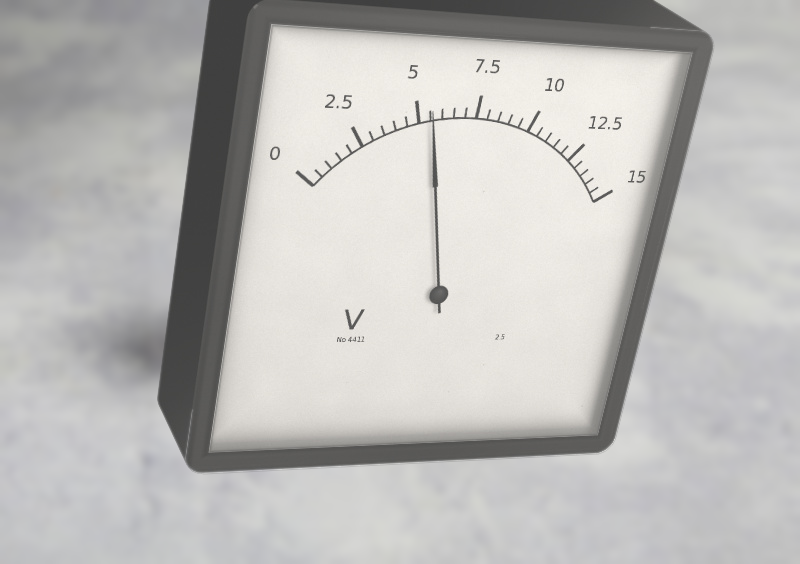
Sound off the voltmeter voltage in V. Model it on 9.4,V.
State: 5.5,V
